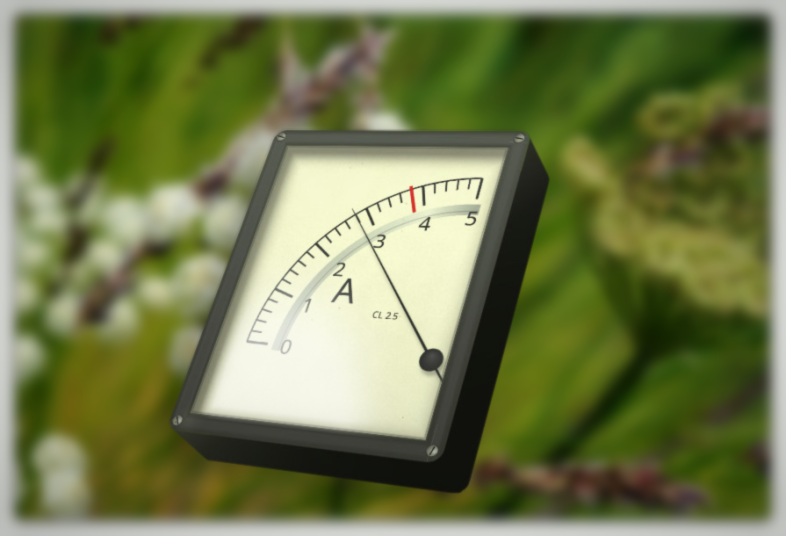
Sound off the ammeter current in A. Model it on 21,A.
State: 2.8,A
